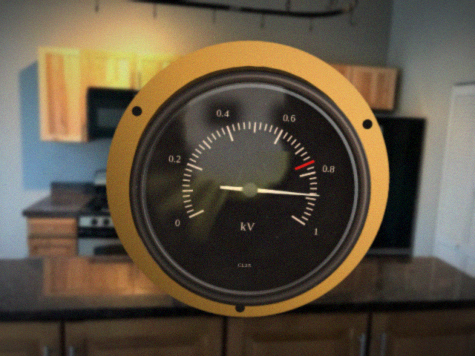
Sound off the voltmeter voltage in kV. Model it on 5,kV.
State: 0.88,kV
